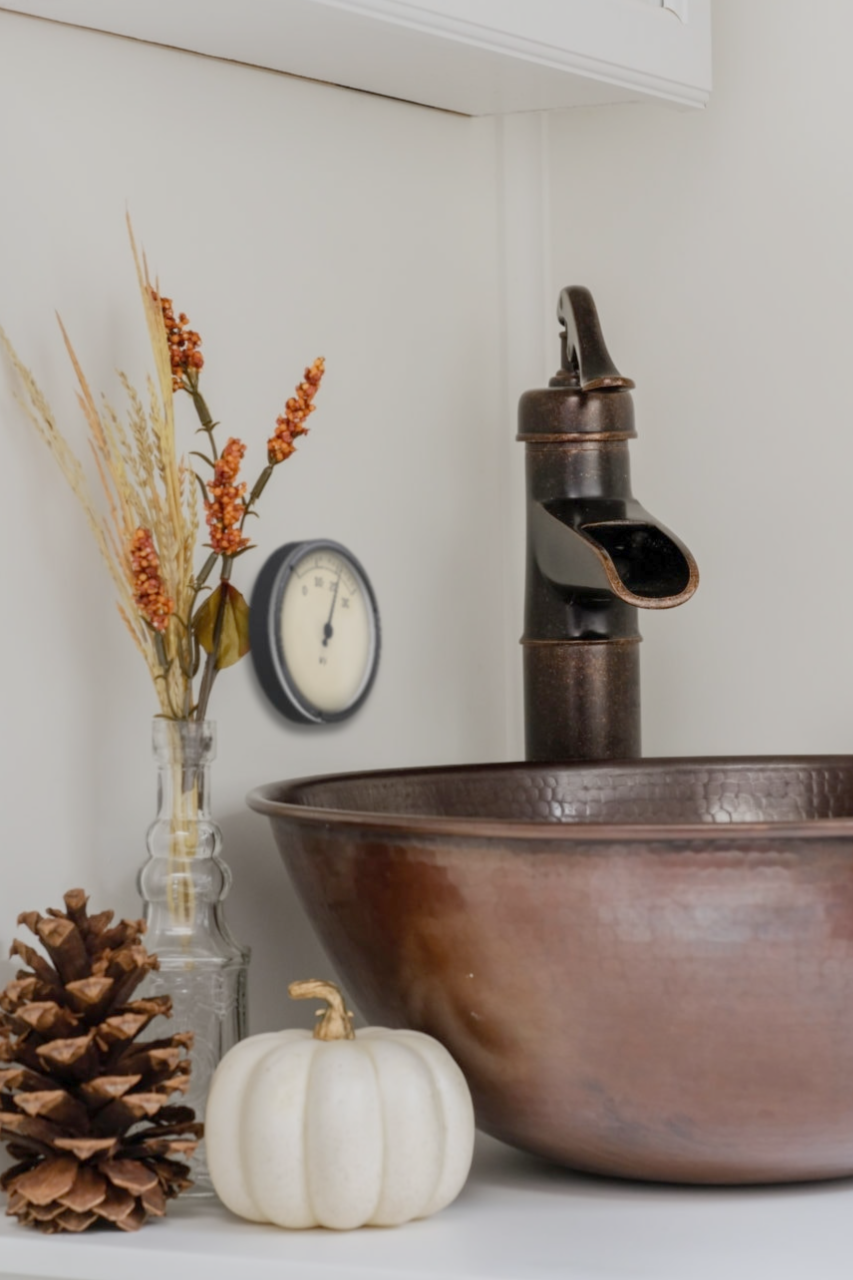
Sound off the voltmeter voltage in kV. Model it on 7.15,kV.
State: 20,kV
